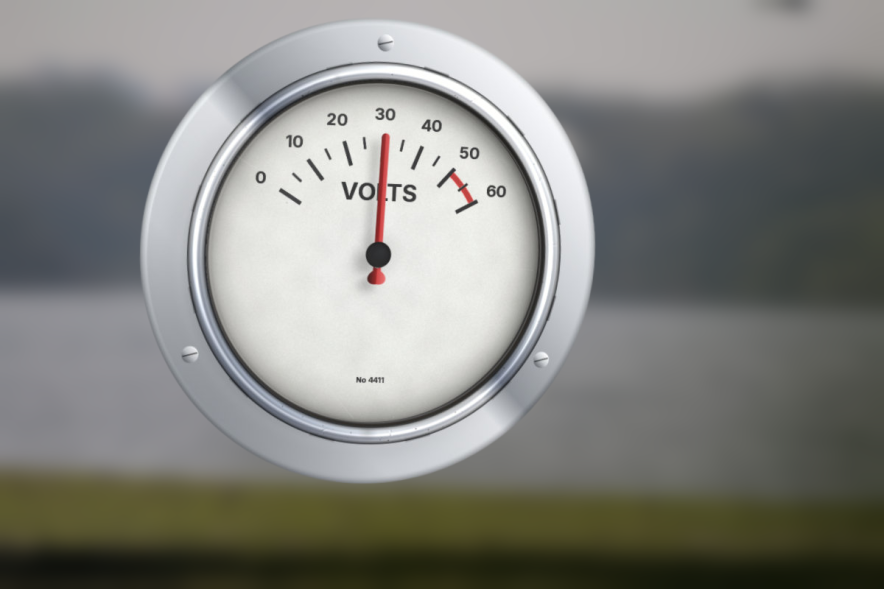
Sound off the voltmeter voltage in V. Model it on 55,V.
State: 30,V
